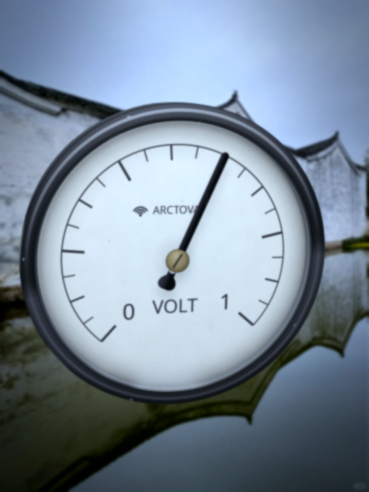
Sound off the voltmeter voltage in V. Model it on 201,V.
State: 0.6,V
